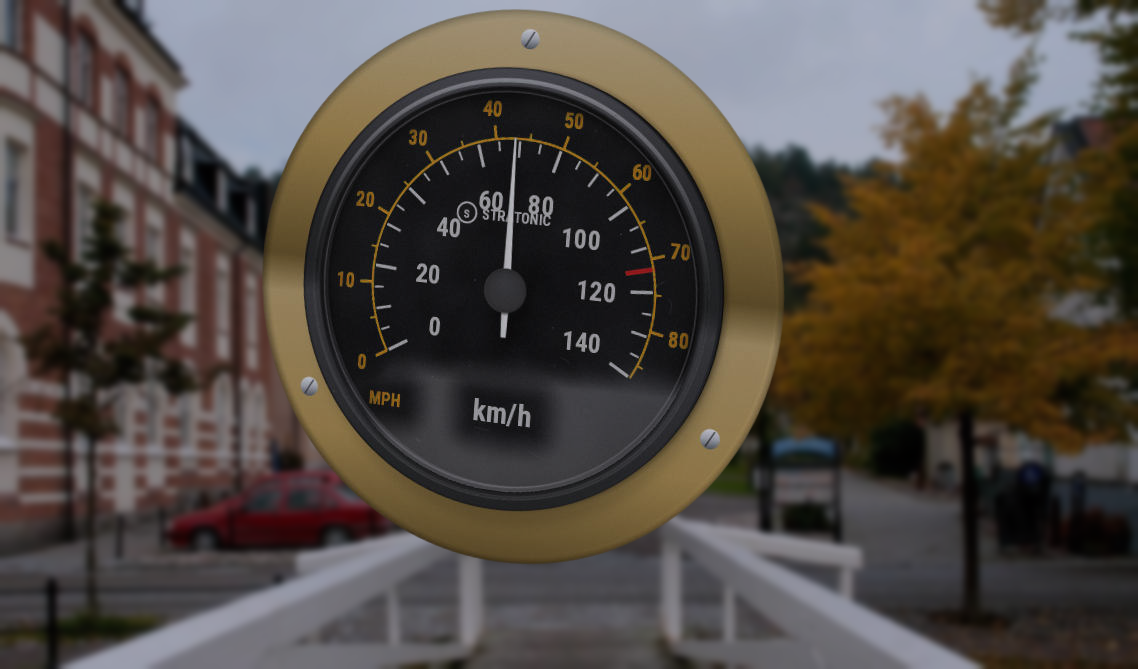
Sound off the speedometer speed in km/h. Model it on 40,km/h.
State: 70,km/h
